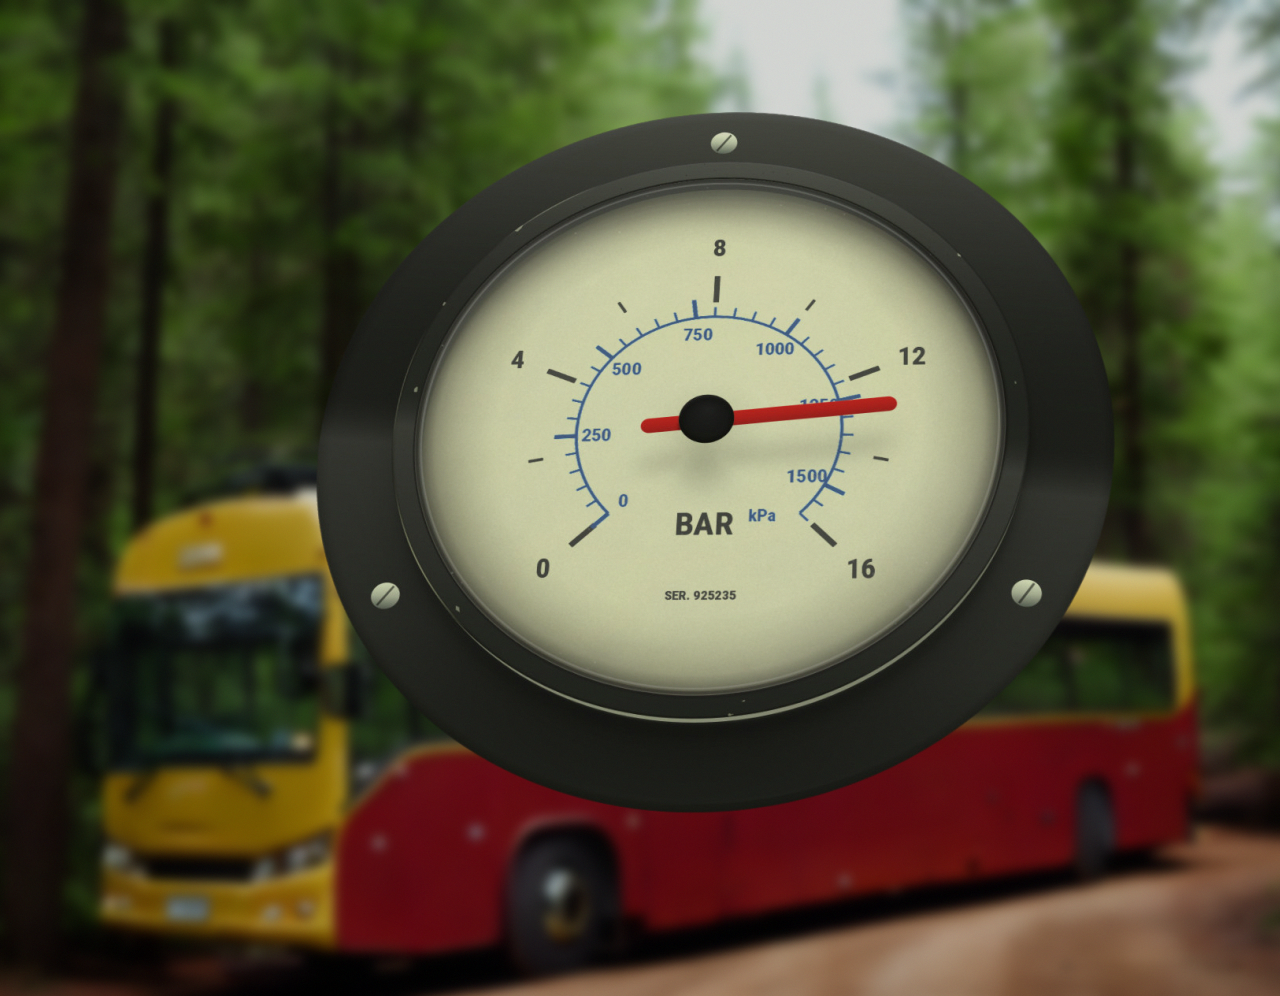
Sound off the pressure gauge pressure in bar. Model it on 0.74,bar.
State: 13,bar
